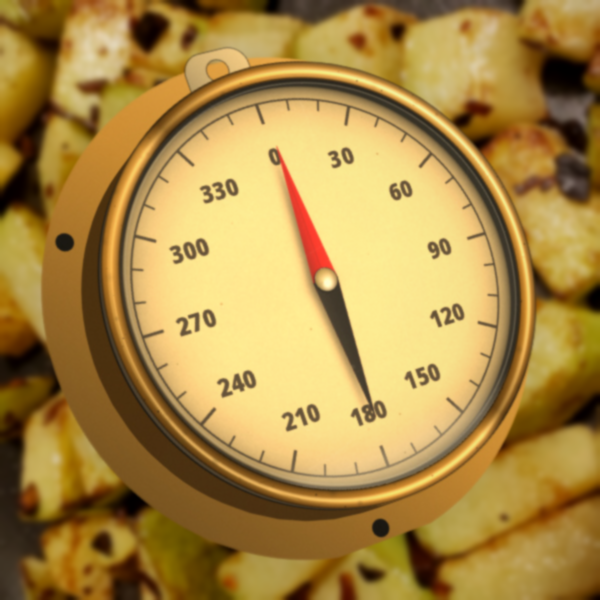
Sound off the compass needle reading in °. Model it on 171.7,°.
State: 0,°
